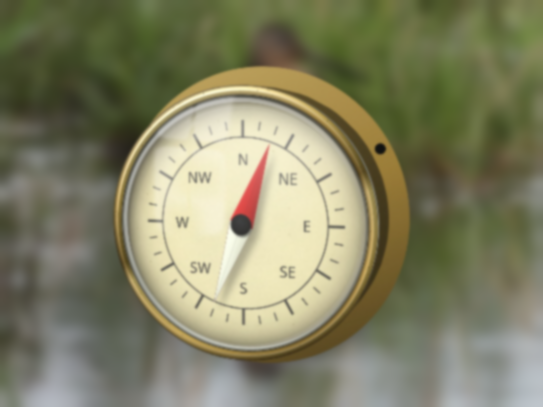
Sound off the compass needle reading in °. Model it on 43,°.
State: 20,°
